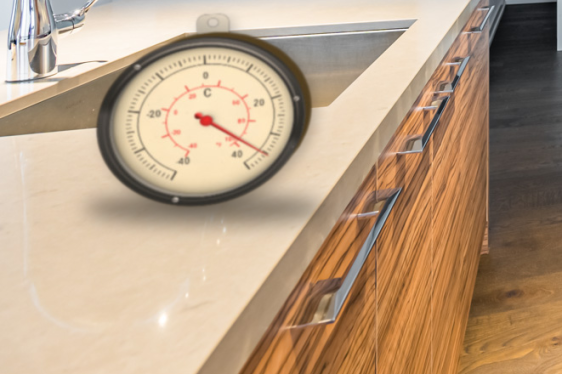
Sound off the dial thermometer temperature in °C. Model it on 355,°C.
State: 35,°C
